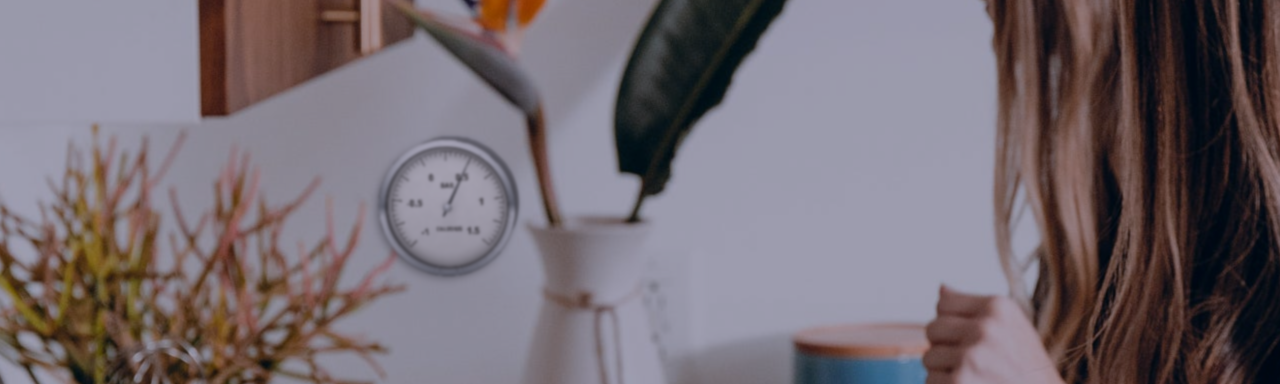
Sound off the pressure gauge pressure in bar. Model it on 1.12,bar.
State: 0.5,bar
